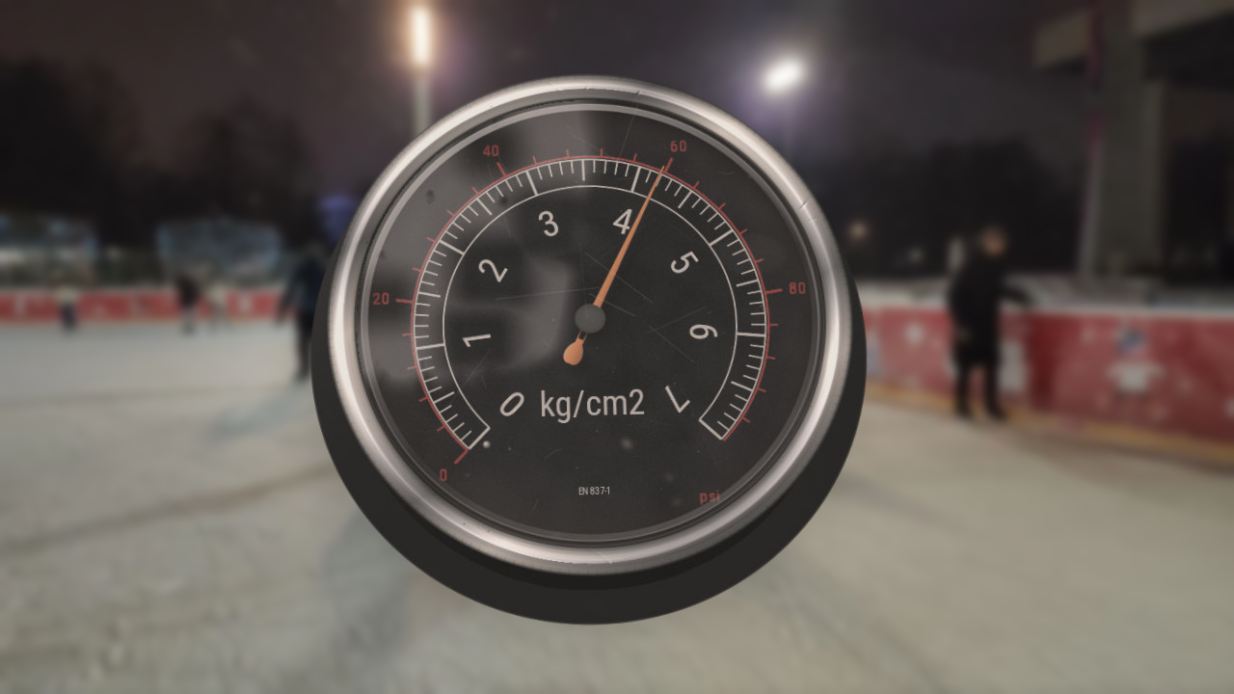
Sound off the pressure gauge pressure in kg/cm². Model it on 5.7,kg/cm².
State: 4.2,kg/cm²
